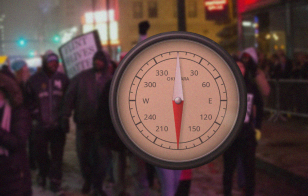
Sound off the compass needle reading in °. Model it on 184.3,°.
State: 180,°
